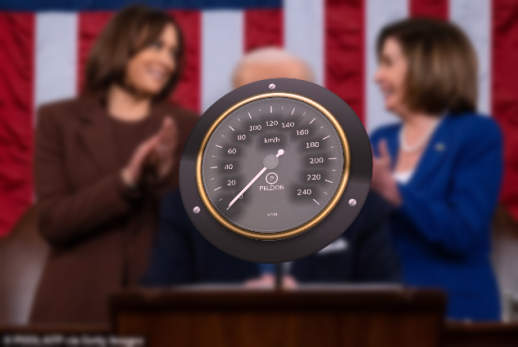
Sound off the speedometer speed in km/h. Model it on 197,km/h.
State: 0,km/h
